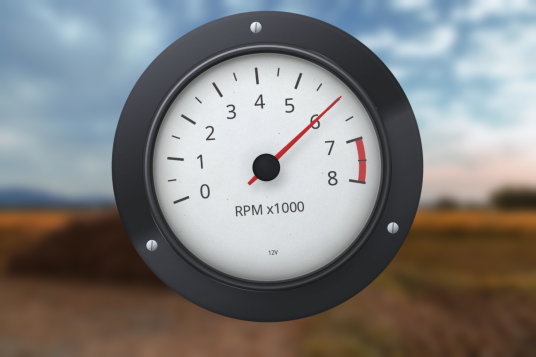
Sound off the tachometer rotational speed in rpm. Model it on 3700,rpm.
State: 6000,rpm
